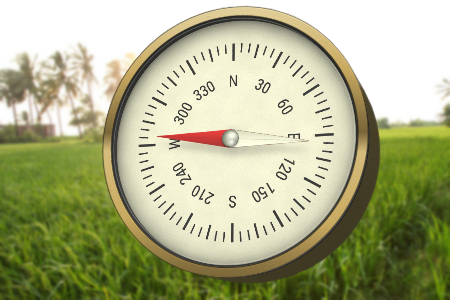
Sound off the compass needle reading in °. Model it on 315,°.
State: 275,°
